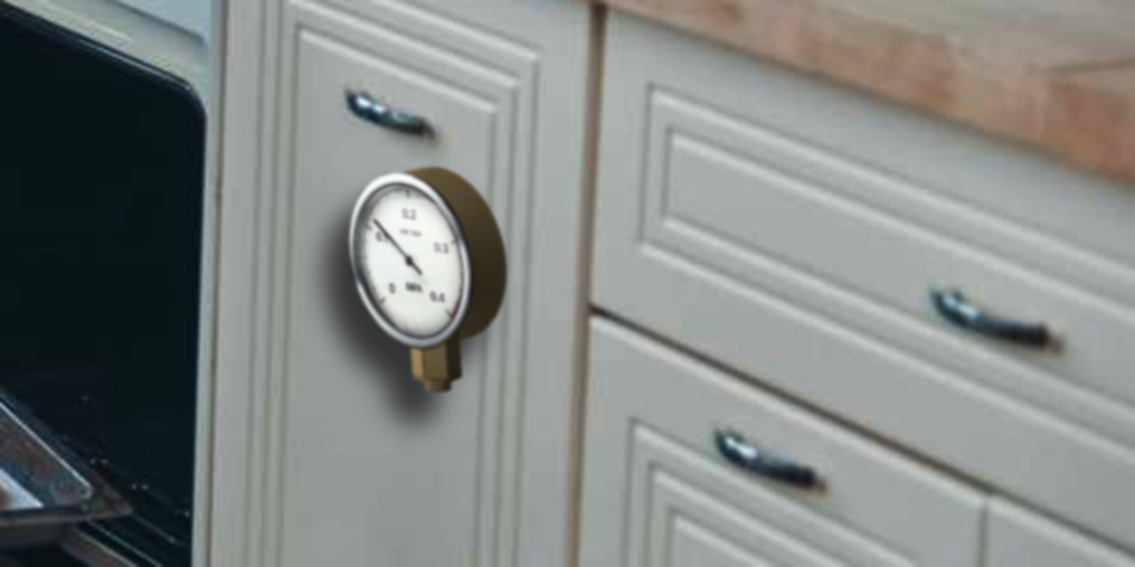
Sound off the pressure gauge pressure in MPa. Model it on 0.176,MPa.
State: 0.12,MPa
